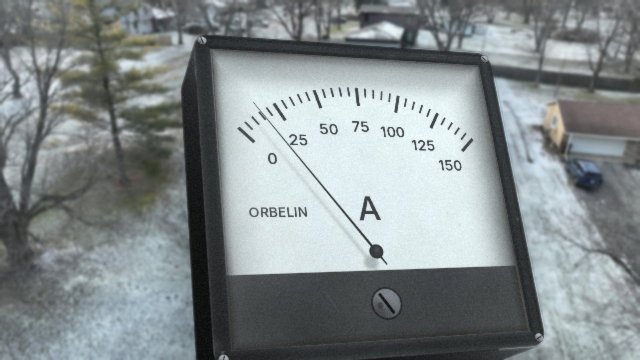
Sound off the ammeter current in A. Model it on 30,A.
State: 15,A
